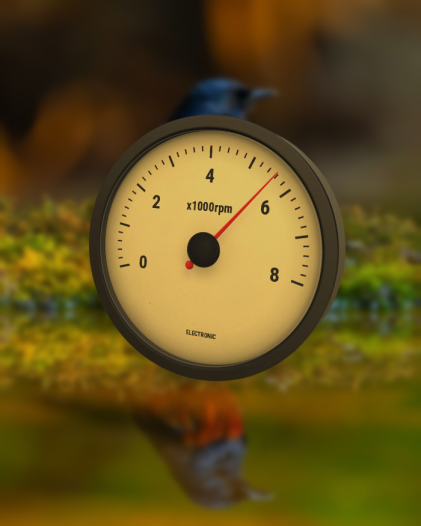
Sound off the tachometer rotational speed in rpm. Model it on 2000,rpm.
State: 5600,rpm
